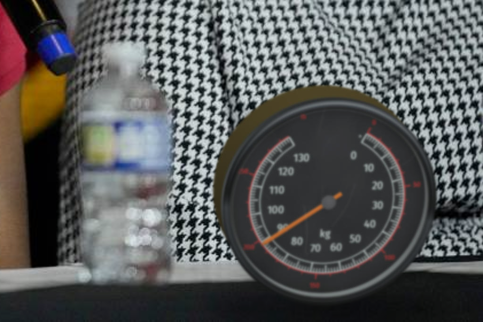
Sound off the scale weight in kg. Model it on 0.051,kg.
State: 90,kg
